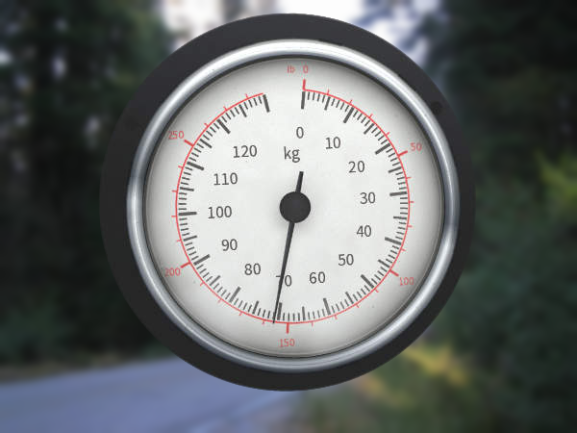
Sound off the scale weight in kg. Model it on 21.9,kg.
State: 71,kg
